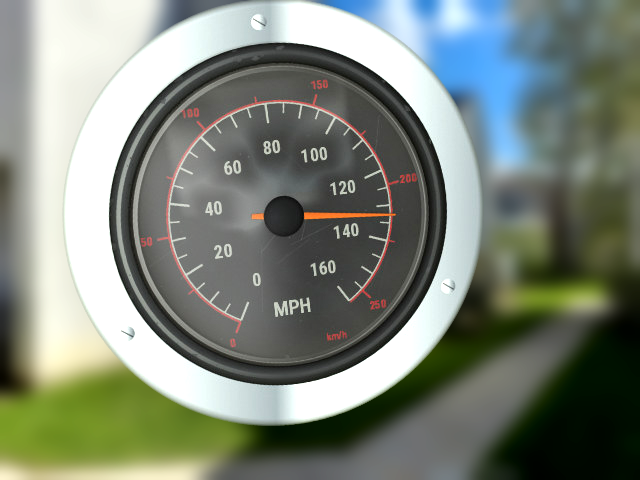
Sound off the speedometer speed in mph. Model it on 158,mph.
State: 132.5,mph
